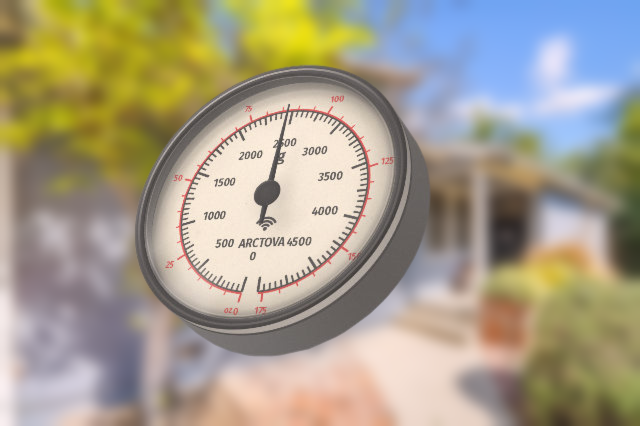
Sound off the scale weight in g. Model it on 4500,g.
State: 2500,g
